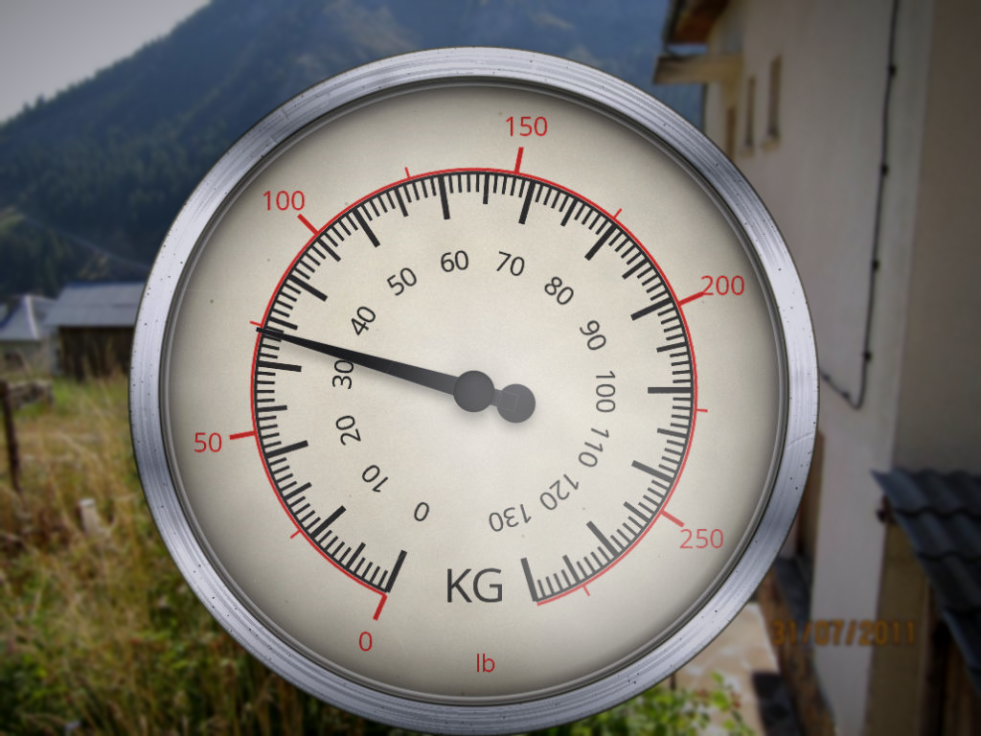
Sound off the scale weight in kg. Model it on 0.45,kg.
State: 33.5,kg
